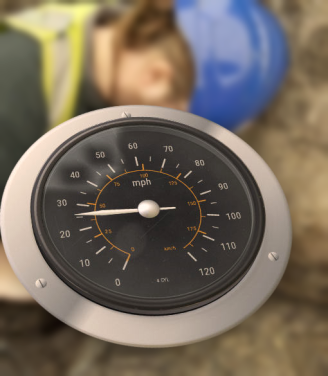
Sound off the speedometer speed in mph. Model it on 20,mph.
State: 25,mph
